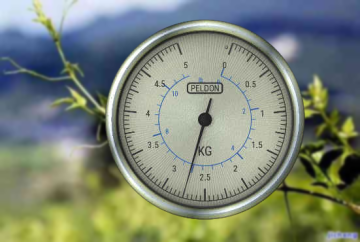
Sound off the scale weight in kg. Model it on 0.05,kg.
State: 2.75,kg
